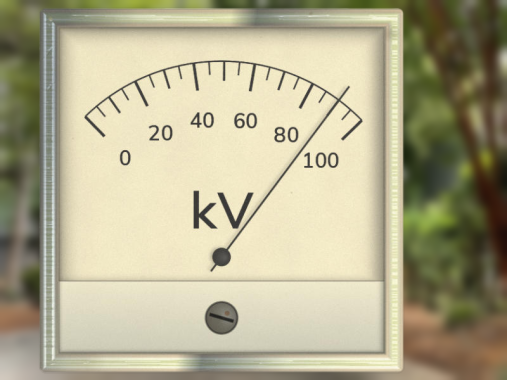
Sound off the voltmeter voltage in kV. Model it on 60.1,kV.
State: 90,kV
